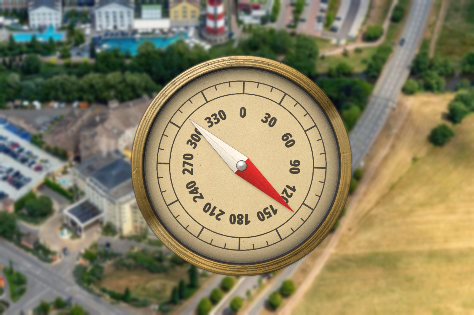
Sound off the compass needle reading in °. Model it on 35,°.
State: 130,°
